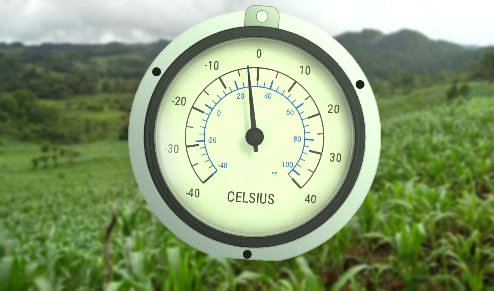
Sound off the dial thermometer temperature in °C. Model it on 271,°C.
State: -2.5,°C
